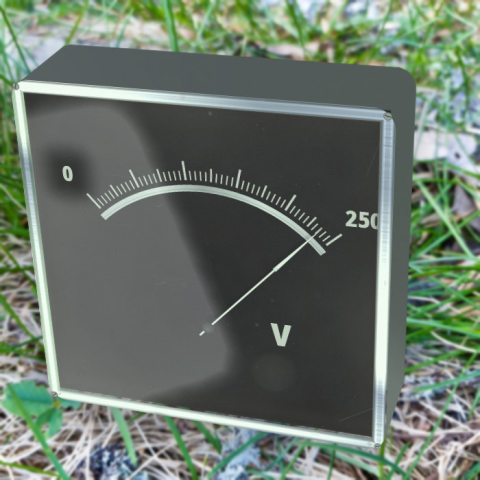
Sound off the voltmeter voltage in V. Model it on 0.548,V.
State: 235,V
